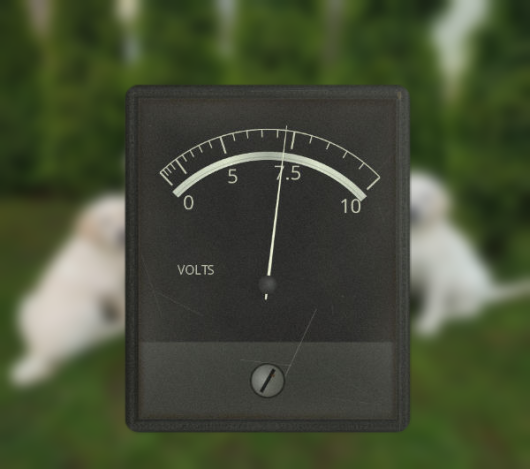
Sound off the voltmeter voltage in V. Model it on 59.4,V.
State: 7.25,V
